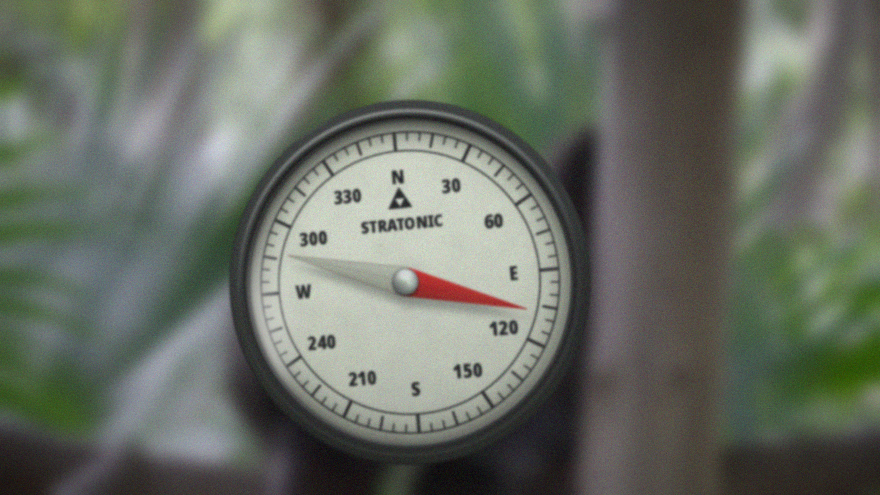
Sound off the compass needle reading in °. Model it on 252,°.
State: 107.5,°
